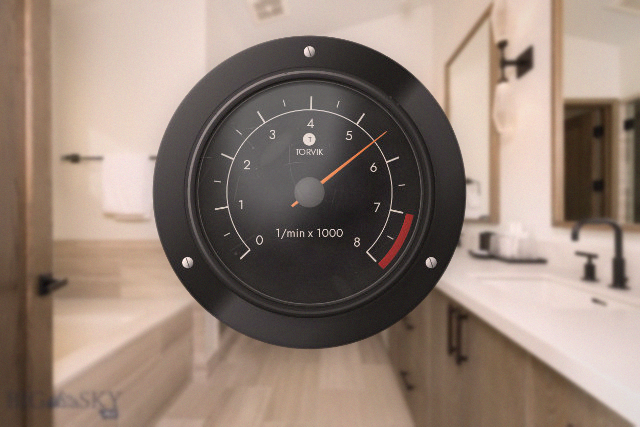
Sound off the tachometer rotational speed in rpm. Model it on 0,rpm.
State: 5500,rpm
